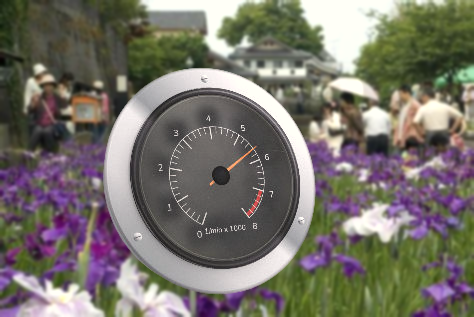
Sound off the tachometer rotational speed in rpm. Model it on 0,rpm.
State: 5600,rpm
